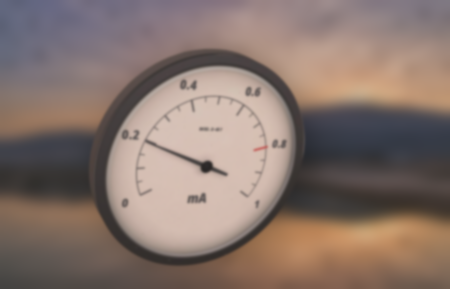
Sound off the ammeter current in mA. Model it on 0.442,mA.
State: 0.2,mA
